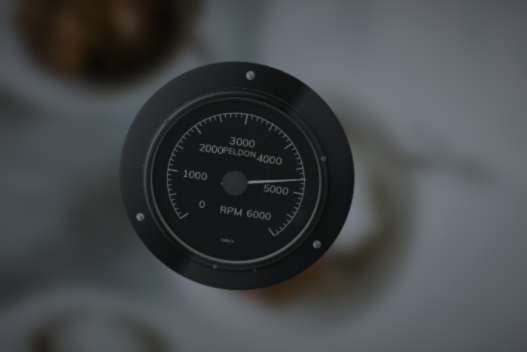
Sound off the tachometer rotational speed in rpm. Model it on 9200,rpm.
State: 4700,rpm
